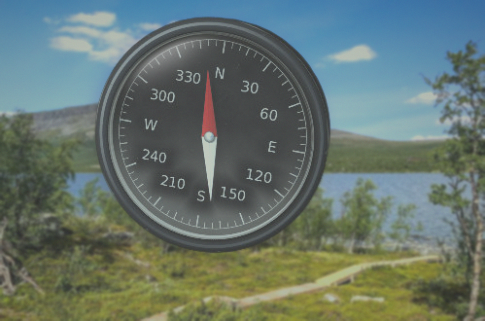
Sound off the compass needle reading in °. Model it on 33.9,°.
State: 350,°
